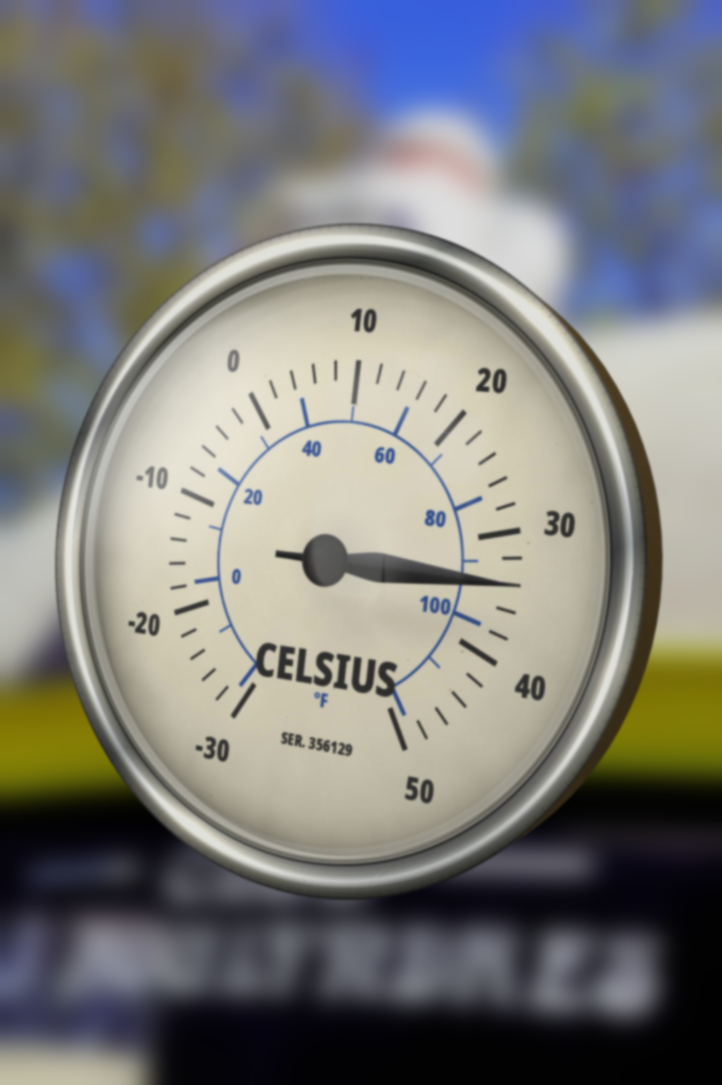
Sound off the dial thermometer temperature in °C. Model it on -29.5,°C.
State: 34,°C
